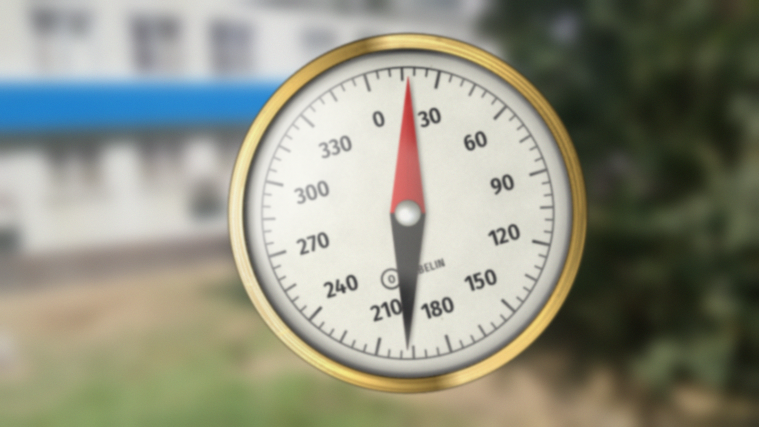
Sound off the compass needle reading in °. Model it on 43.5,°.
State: 17.5,°
